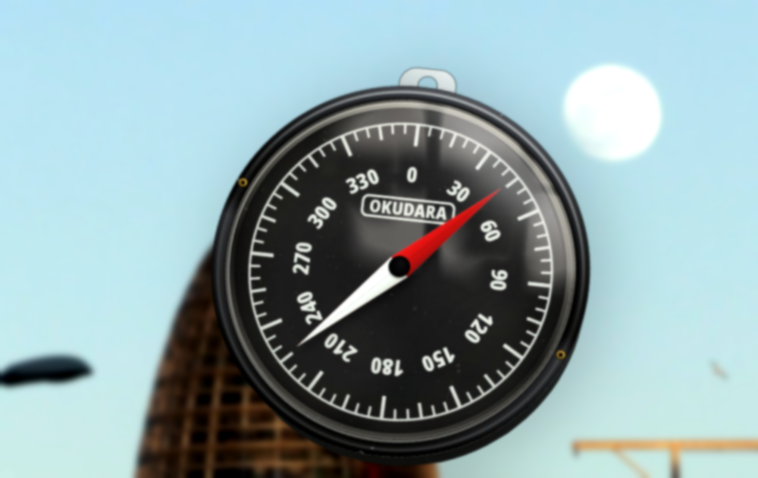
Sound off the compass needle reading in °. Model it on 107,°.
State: 45,°
